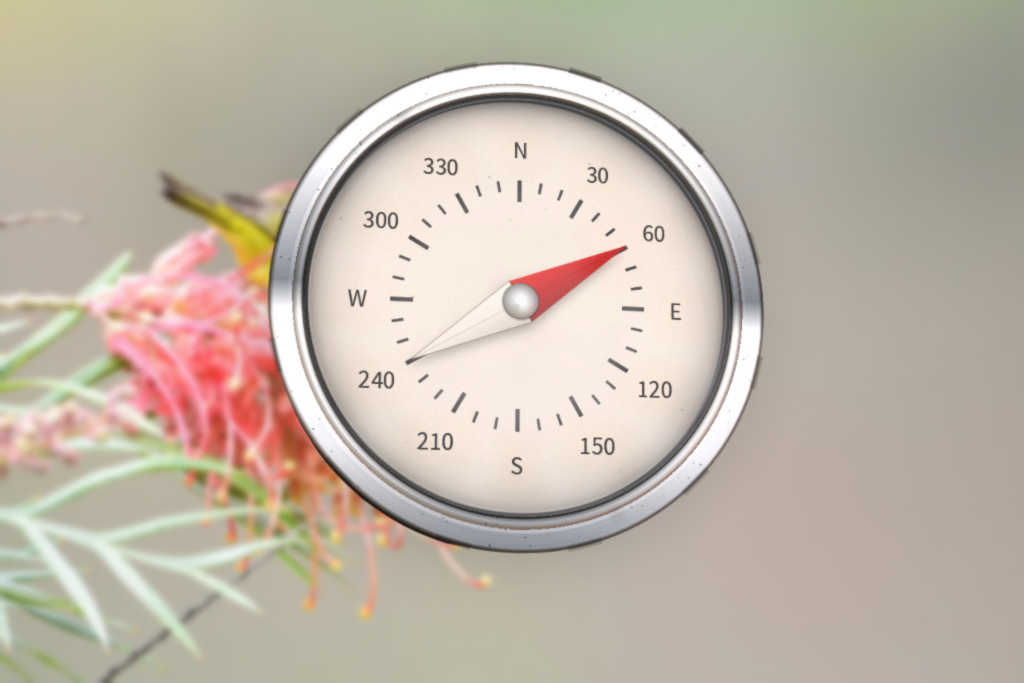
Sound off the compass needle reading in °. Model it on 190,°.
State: 60,°
